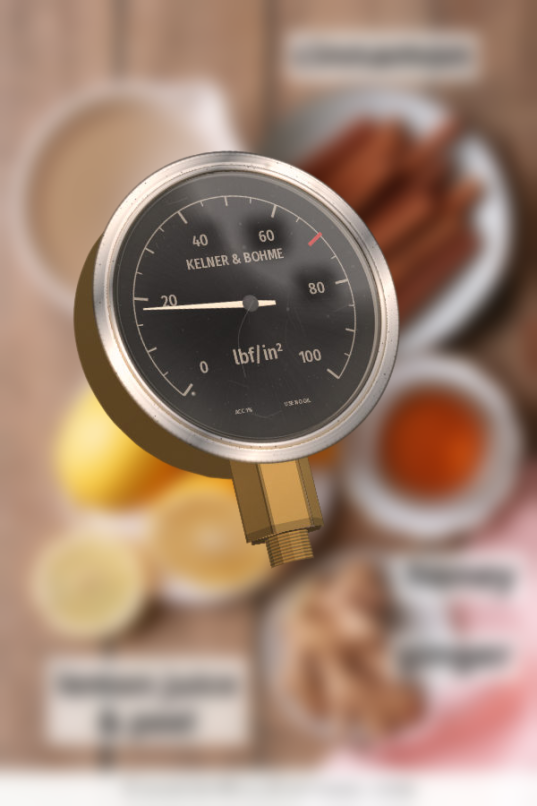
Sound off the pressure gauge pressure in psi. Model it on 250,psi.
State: 17.5,psi
